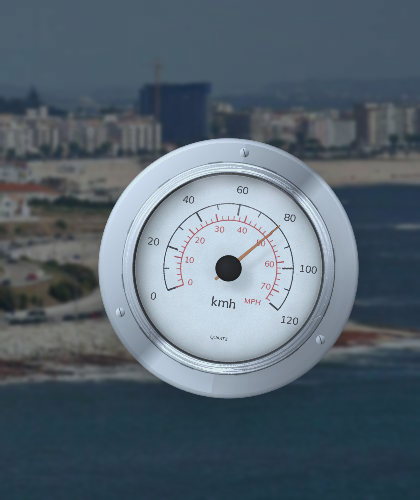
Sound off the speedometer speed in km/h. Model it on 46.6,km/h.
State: 80,km/h
